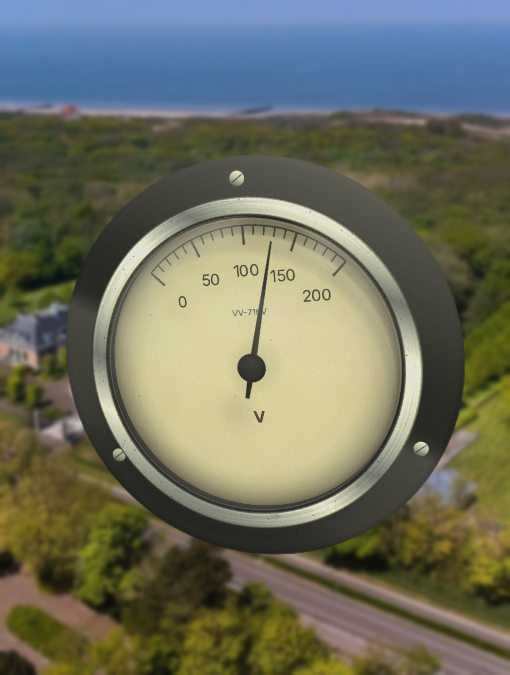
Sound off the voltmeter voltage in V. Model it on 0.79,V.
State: 130,V
